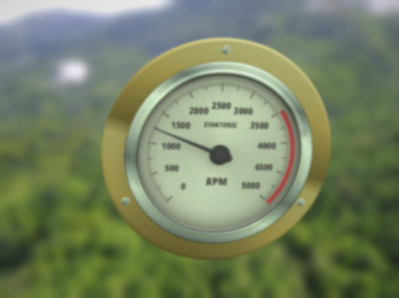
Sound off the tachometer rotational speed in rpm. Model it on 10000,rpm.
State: 1250,rpm
